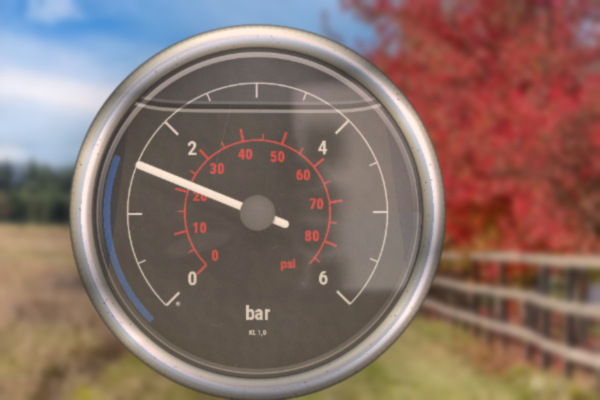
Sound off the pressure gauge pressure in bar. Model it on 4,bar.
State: 1.5,bar
